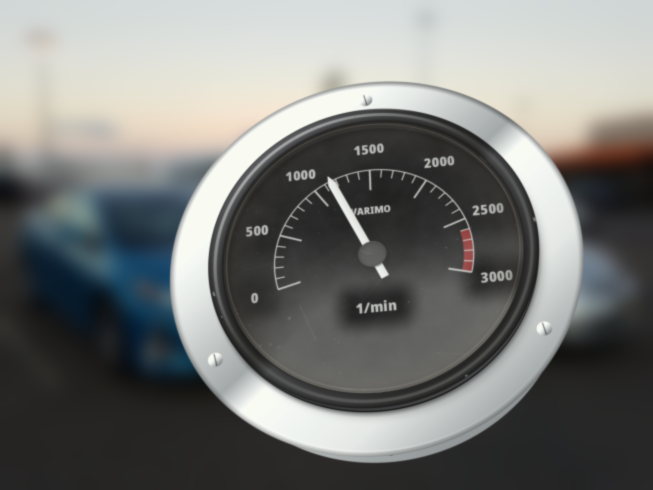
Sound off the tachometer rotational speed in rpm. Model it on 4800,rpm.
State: 1150,rpm
